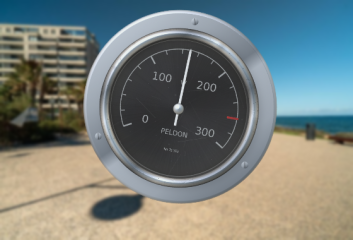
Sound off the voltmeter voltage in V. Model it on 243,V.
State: 150,V
